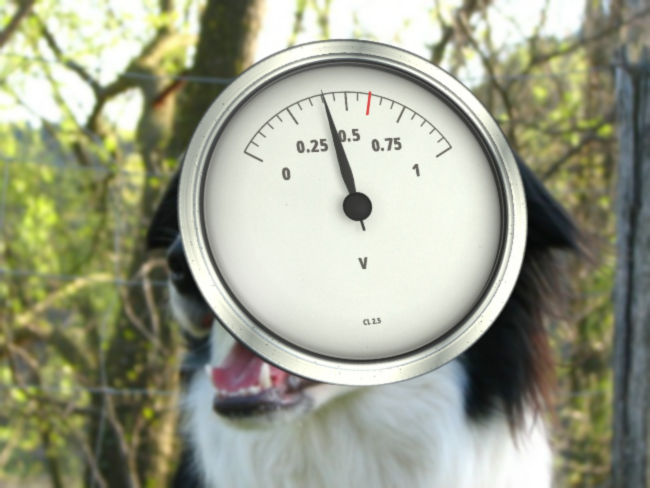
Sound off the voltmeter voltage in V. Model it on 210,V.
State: 0.4,V
